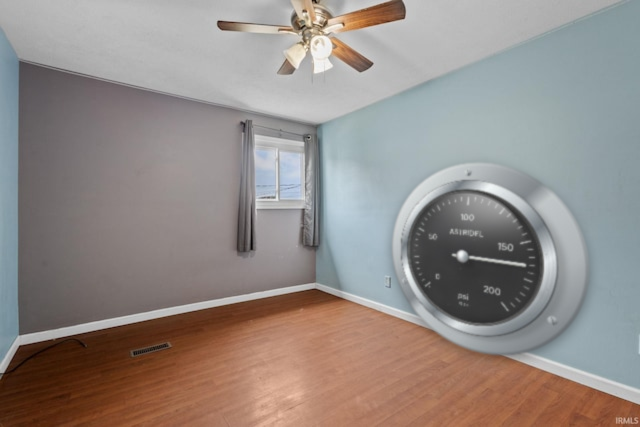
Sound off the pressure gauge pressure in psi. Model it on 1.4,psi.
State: 165,psi
